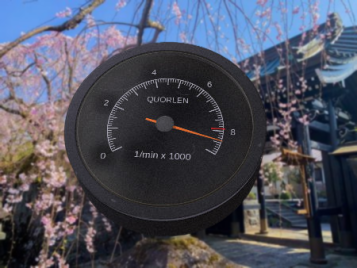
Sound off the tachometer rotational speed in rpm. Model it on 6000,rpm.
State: 8500,rpm
